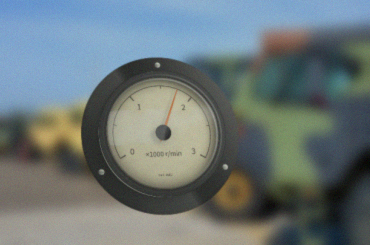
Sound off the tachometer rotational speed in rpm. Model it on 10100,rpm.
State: 1750,rpm
